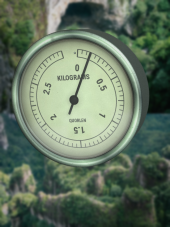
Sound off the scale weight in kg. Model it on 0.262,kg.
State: 0.15,kg
